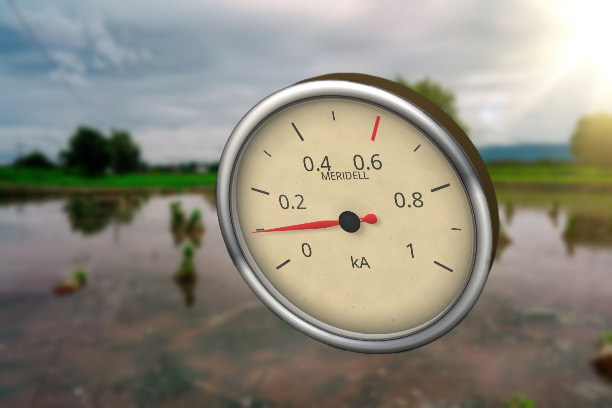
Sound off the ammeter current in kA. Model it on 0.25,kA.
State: 0.1,kA
